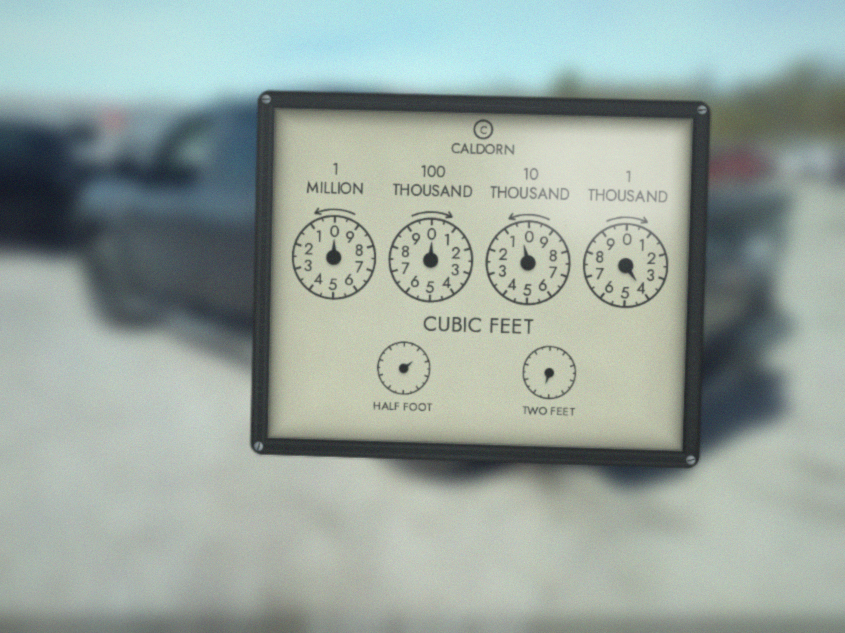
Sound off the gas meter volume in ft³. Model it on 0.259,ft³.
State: 400,ft³
